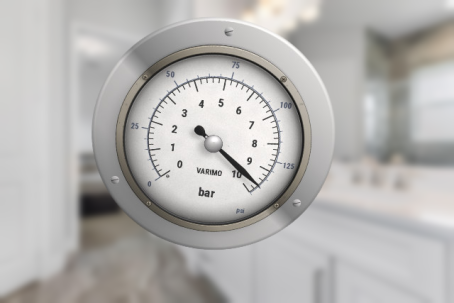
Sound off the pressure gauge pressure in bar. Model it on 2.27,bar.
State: 9.6,bar
